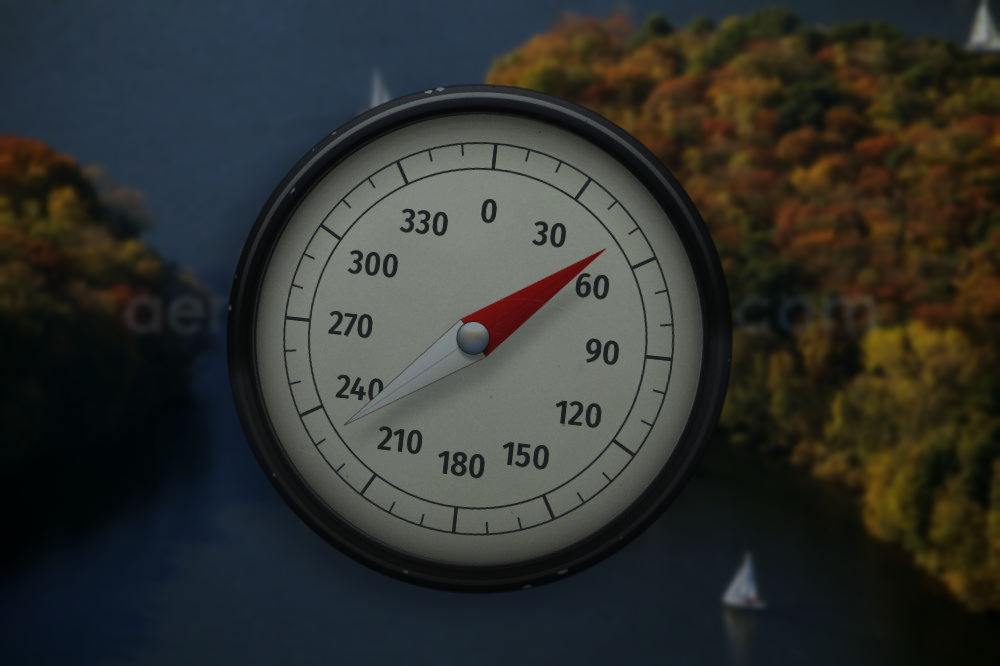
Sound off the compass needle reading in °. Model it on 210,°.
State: 50,°
